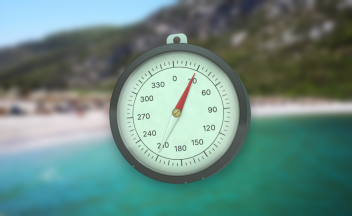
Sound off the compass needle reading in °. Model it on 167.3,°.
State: 30,°
